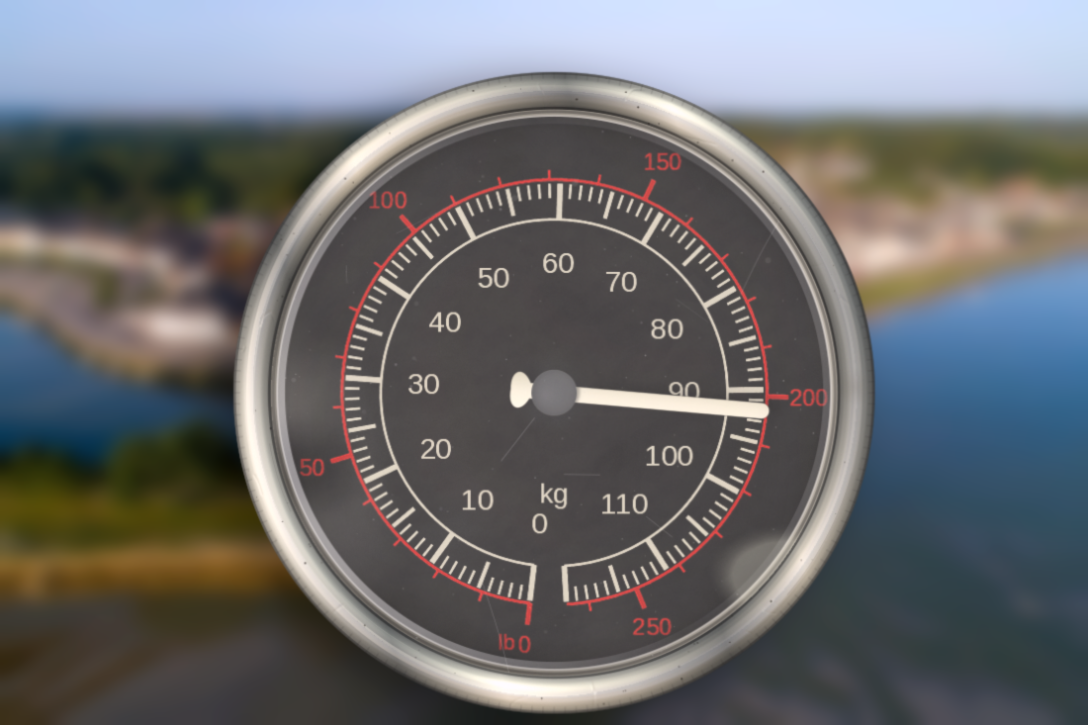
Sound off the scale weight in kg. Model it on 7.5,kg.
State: 92,kg
